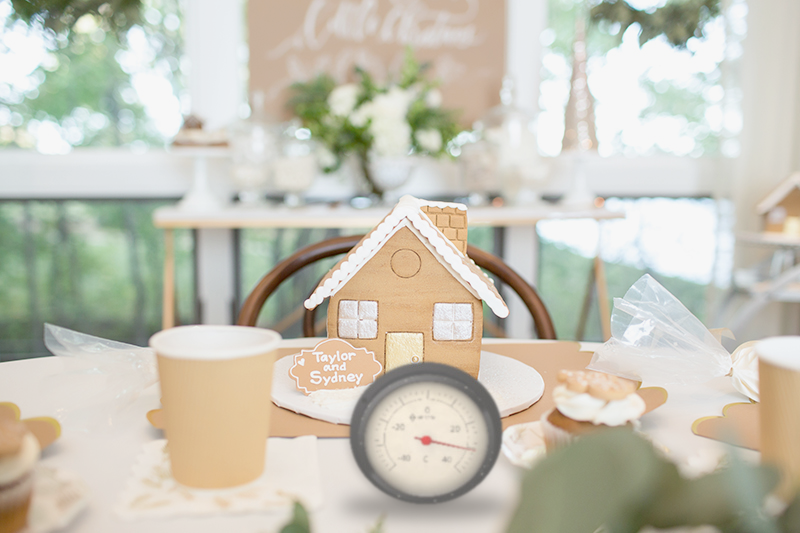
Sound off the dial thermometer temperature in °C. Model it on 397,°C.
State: 30,°C
